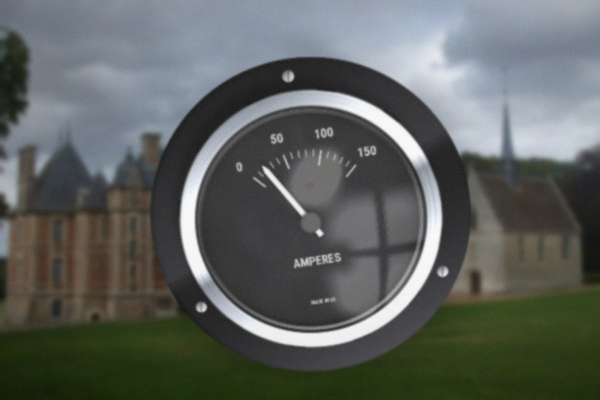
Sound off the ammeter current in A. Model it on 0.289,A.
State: 20,A
